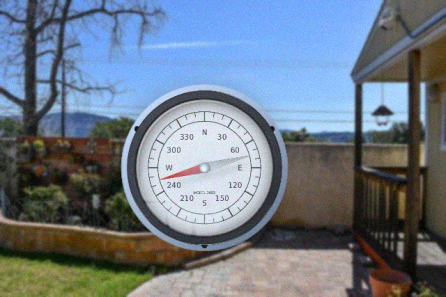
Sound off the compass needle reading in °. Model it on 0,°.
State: 255,°
